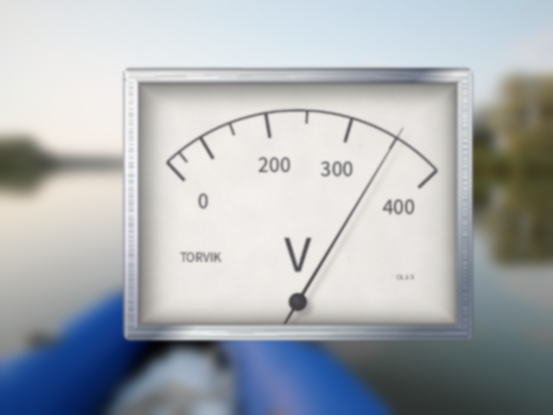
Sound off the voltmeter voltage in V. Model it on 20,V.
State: 350,V
